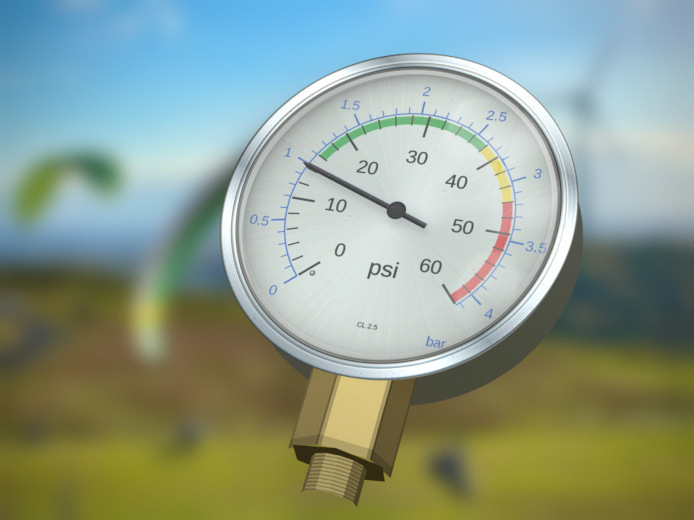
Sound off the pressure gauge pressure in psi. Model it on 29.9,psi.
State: 14,psi
